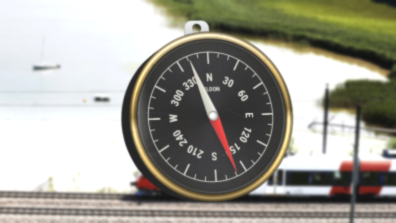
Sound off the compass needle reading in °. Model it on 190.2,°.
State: 160,°
